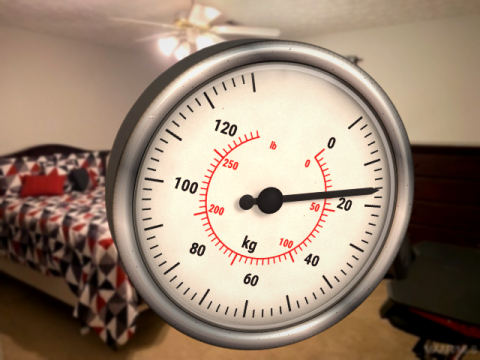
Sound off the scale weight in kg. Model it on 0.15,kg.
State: 16,kg
